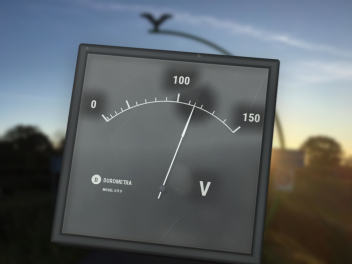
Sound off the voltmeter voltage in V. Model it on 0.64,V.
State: 115,V
